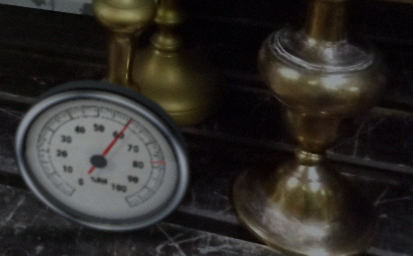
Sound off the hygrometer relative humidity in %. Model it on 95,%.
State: 60,%
